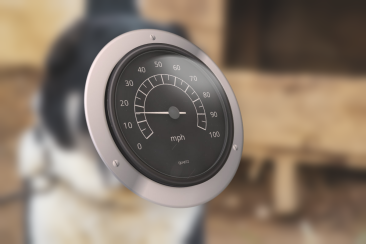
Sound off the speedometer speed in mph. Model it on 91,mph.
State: 15,mph
